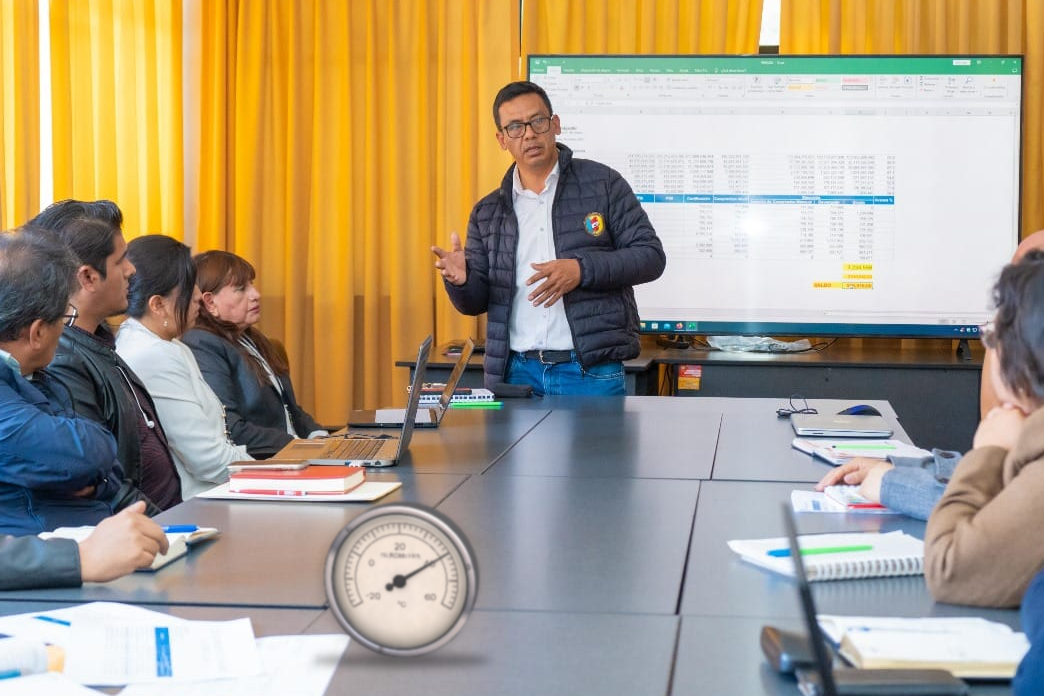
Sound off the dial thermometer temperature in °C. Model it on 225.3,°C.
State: 40,°C
